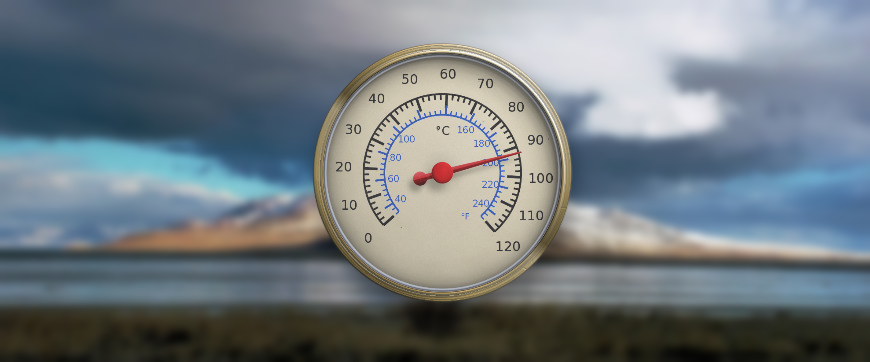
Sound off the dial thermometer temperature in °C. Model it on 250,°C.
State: 92,°C
